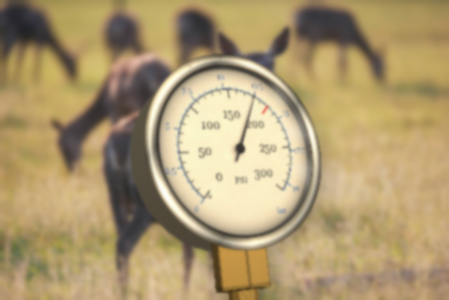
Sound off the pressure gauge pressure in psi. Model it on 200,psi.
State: 180,psi
